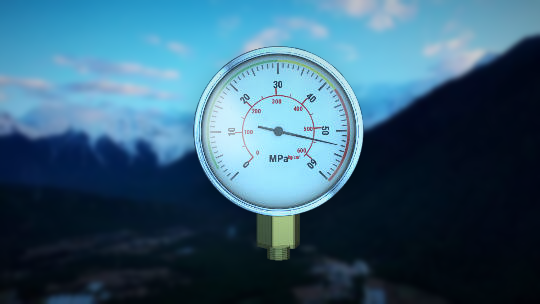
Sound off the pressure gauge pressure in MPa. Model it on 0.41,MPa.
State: 53,MPa
